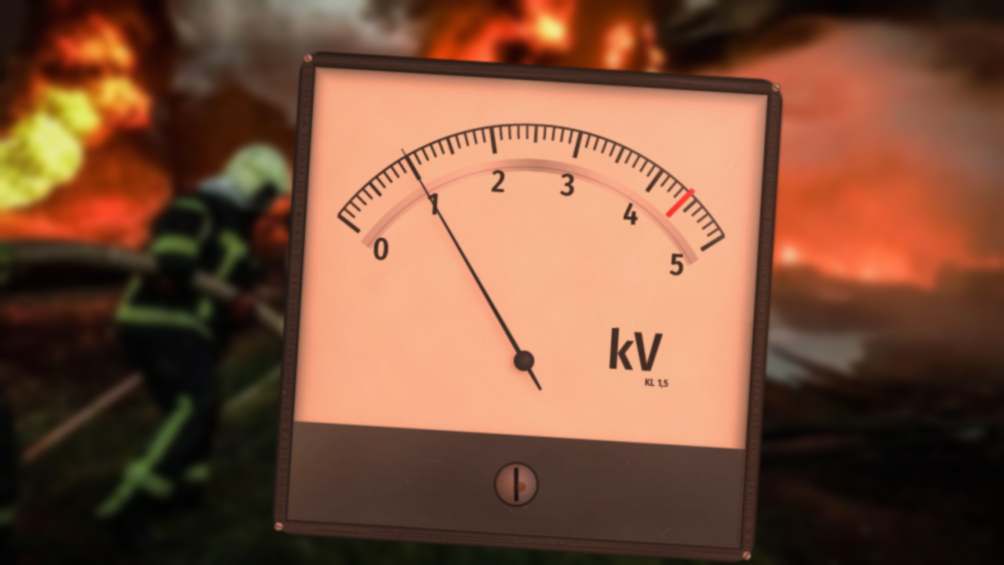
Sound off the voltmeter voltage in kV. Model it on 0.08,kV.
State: 1,kV
